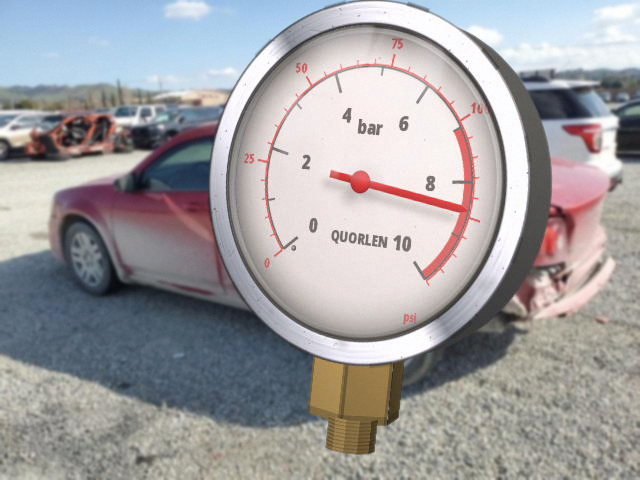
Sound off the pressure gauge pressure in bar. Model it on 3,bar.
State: 8.5,bar
